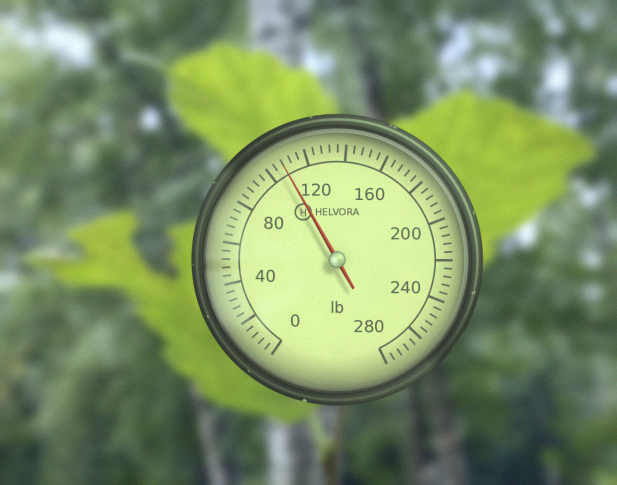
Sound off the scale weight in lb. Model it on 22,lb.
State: 108,lb
